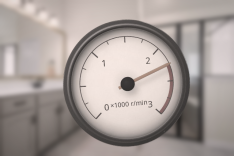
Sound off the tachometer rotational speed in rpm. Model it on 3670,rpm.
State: 2250,rpm
